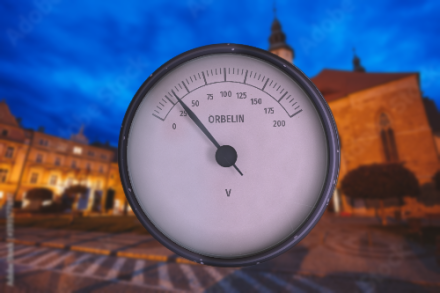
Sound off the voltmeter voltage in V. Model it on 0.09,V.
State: 35,V
